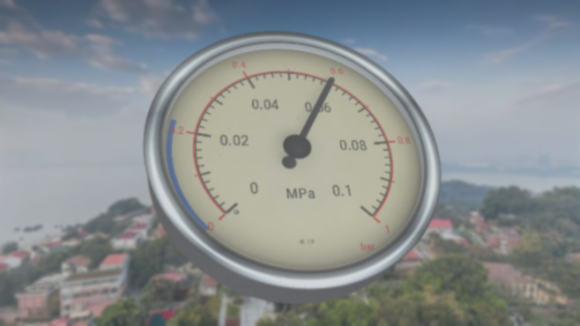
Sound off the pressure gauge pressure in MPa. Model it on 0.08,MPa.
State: 0.06,MPa
